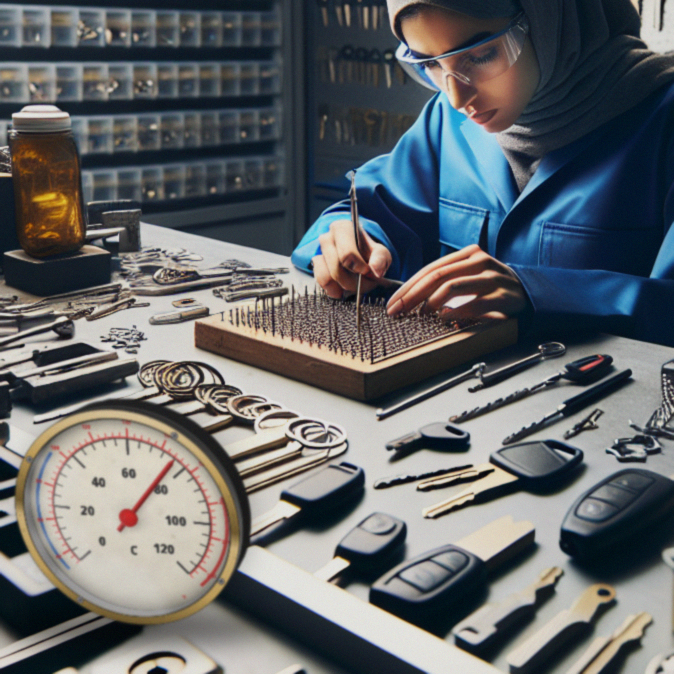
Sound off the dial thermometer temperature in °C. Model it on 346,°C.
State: 76,°C
